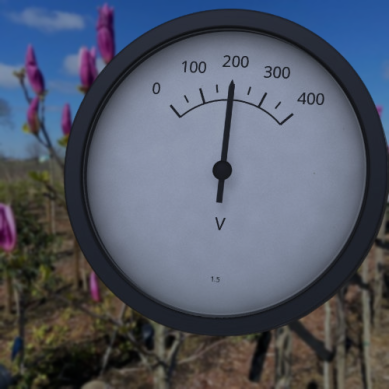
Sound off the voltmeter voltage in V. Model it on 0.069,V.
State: 200,V
